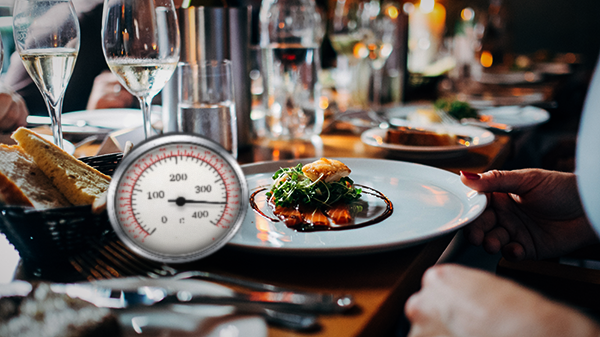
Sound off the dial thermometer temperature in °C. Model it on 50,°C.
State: 350,°C
